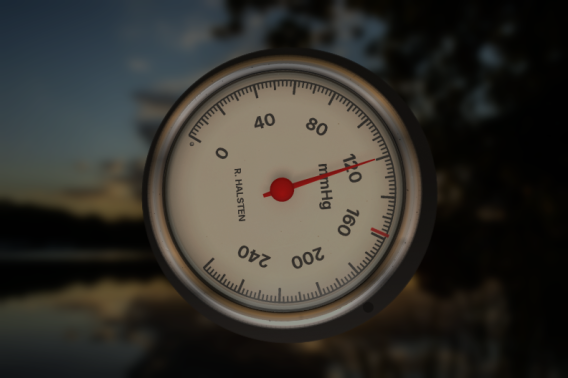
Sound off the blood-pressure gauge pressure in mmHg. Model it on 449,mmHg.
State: 120,mmHg
